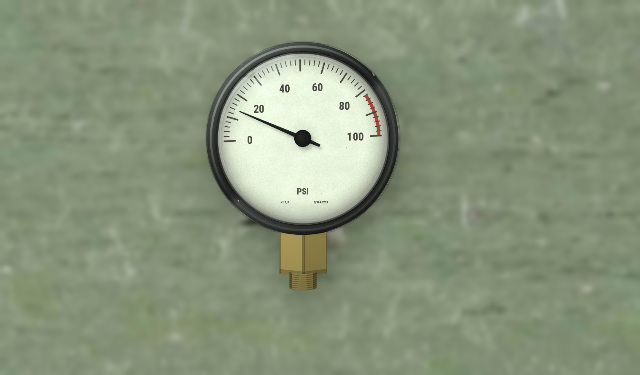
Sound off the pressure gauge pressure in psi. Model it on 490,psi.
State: 14,psi
